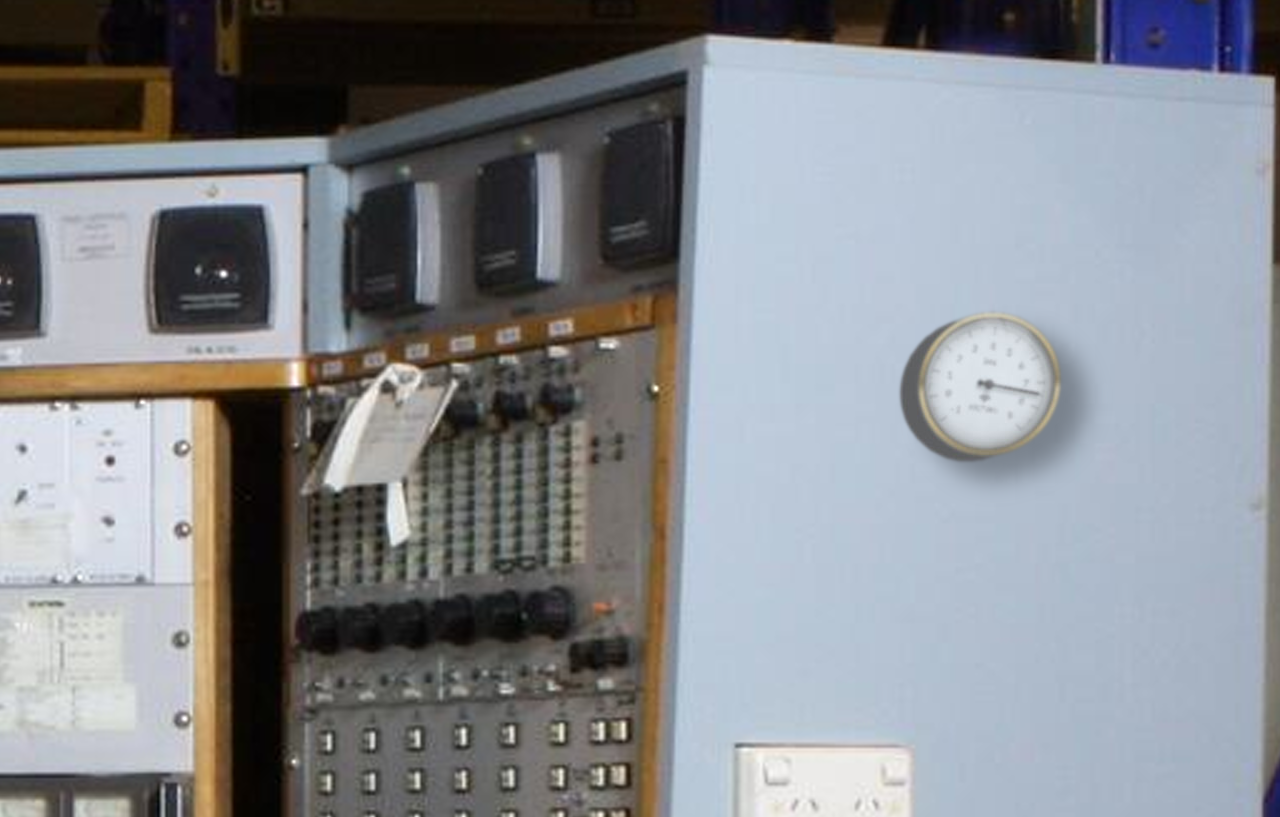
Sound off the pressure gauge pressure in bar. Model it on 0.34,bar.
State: 7.5,bar
